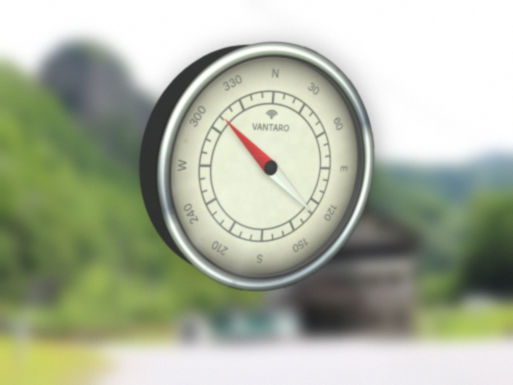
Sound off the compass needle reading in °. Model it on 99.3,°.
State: 310,°
